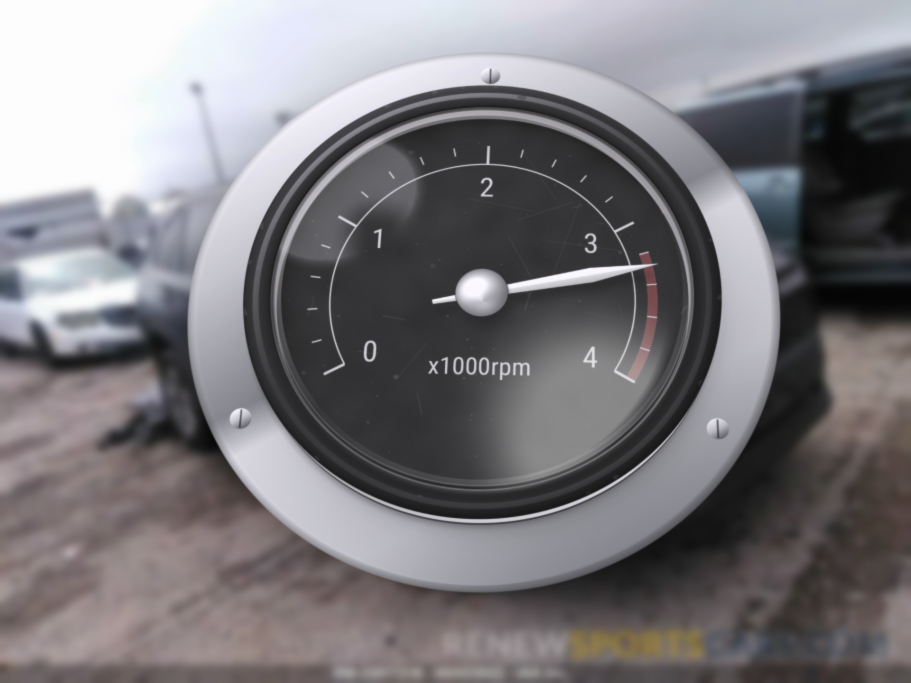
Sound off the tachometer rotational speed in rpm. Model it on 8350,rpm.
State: 3300,rpm
